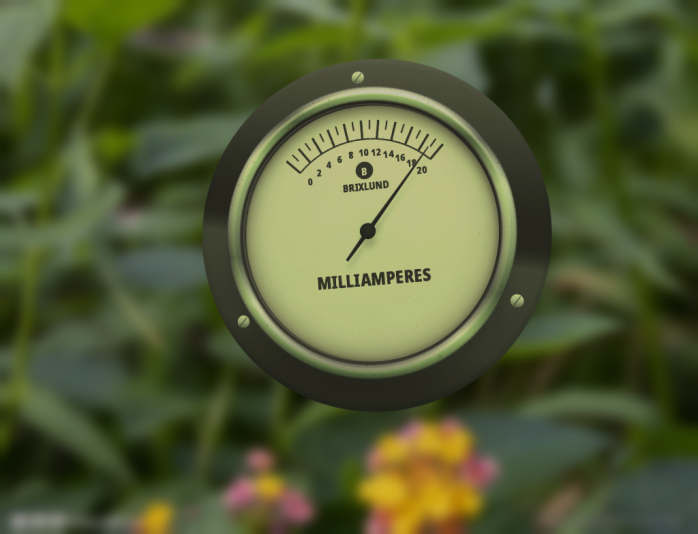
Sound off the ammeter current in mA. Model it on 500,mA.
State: 19,mA
